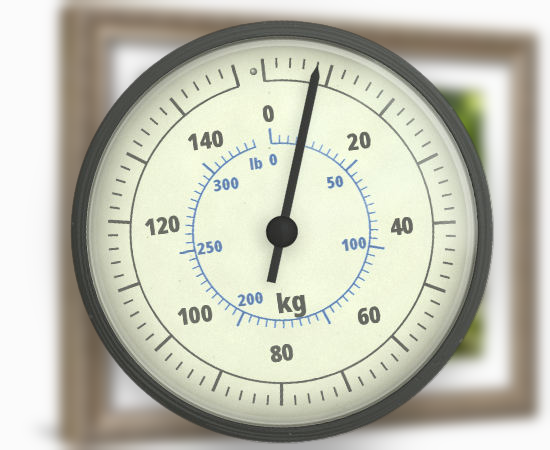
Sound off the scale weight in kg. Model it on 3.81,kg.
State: 8,kg
